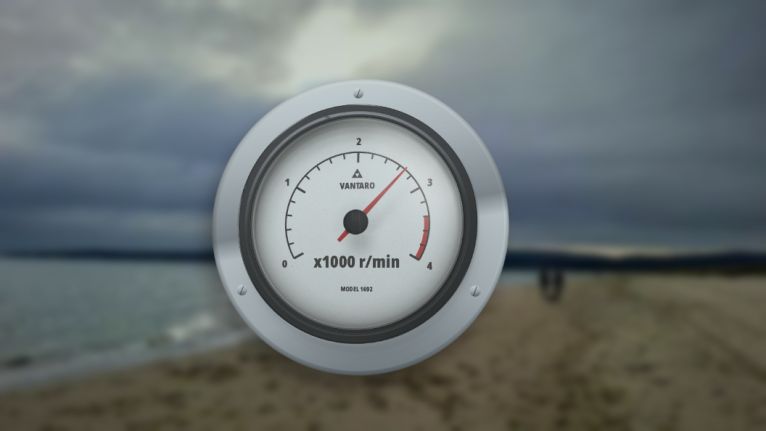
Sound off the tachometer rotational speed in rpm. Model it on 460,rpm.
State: 2700,rpm
